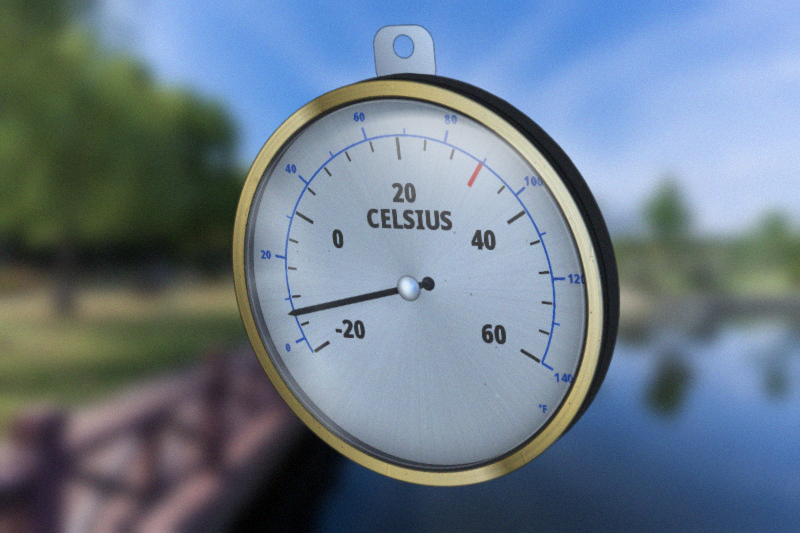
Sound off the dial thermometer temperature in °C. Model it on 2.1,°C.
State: -14,°C
